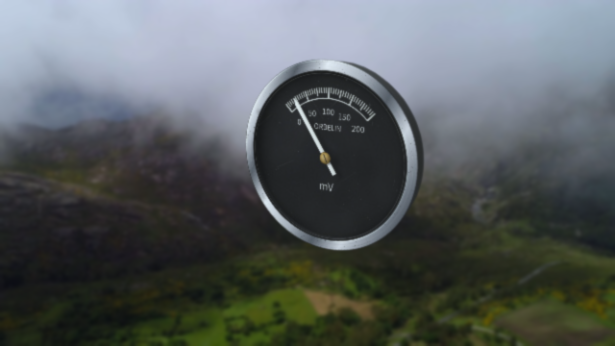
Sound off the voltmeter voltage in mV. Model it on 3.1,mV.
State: 25,mV
